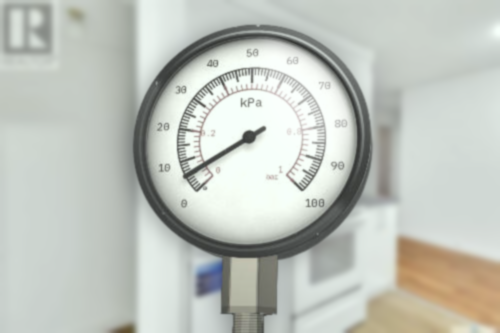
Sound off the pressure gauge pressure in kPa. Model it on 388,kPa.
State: 5,kPa
